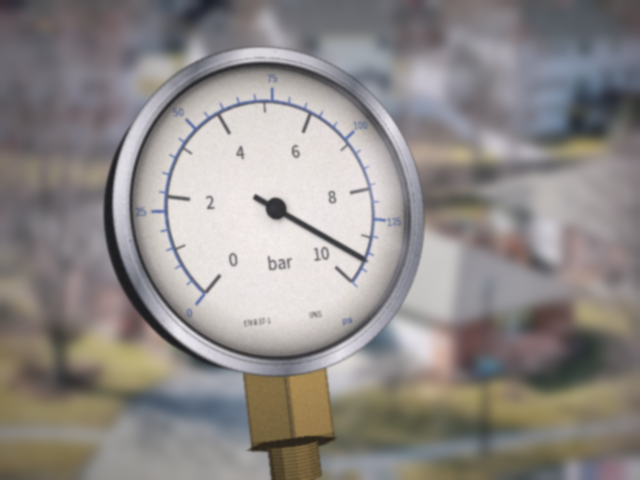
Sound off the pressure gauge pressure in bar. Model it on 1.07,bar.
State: 9.5,bar
